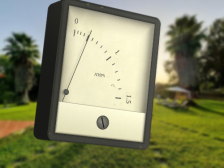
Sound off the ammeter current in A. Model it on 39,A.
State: 0.5,A
